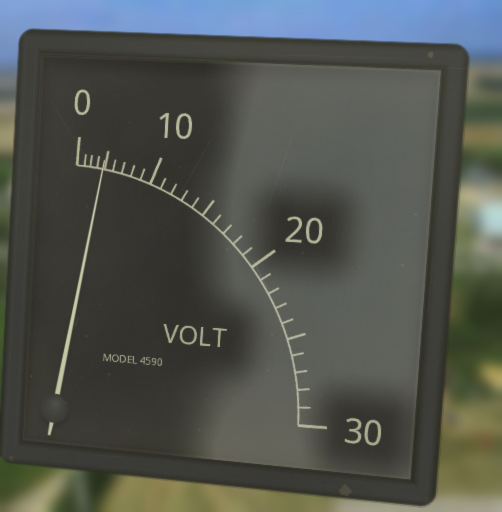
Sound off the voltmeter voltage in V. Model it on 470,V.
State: 5,V
